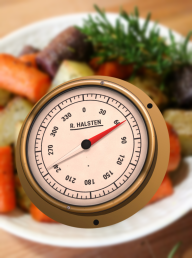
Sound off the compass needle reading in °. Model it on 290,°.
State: 65,°
